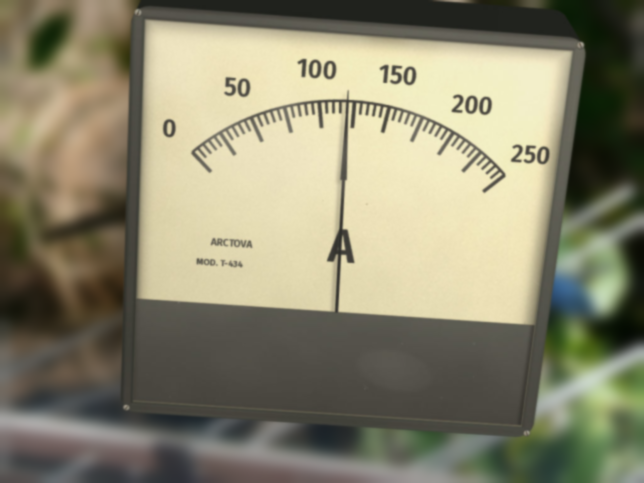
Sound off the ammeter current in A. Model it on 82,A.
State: 120,A
